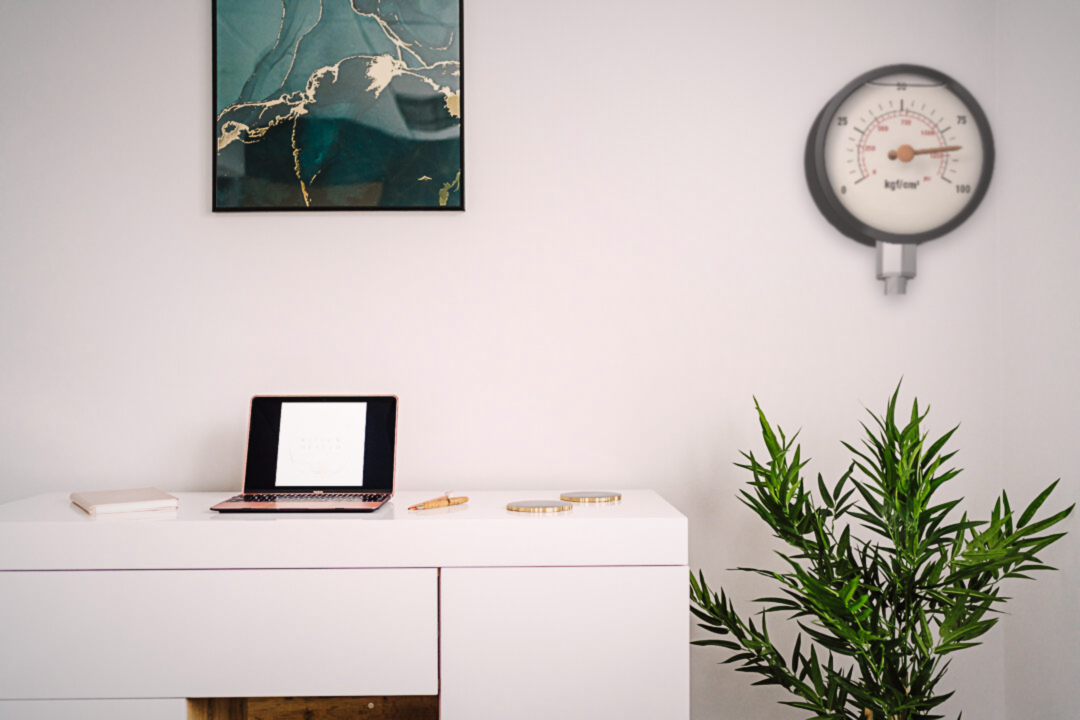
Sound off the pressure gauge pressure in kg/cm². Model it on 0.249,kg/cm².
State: 85,kg/cm²
